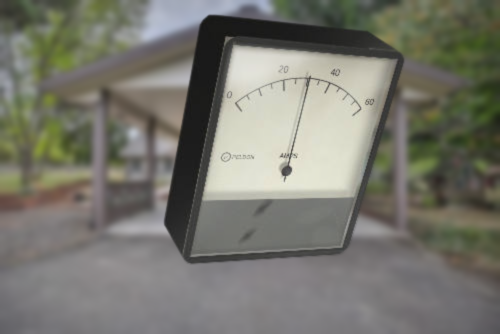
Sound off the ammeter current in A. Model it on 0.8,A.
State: 30,A
